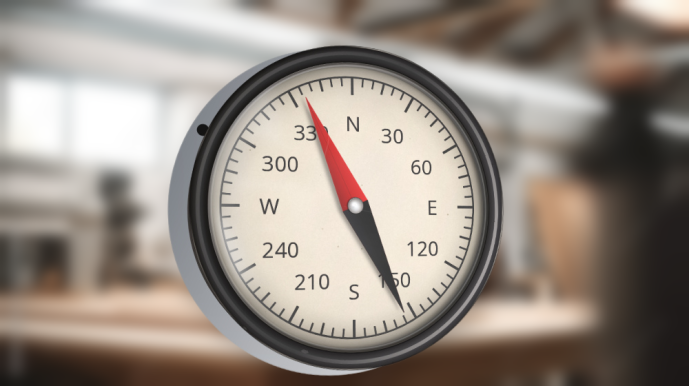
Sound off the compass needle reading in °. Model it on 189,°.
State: 335,°
